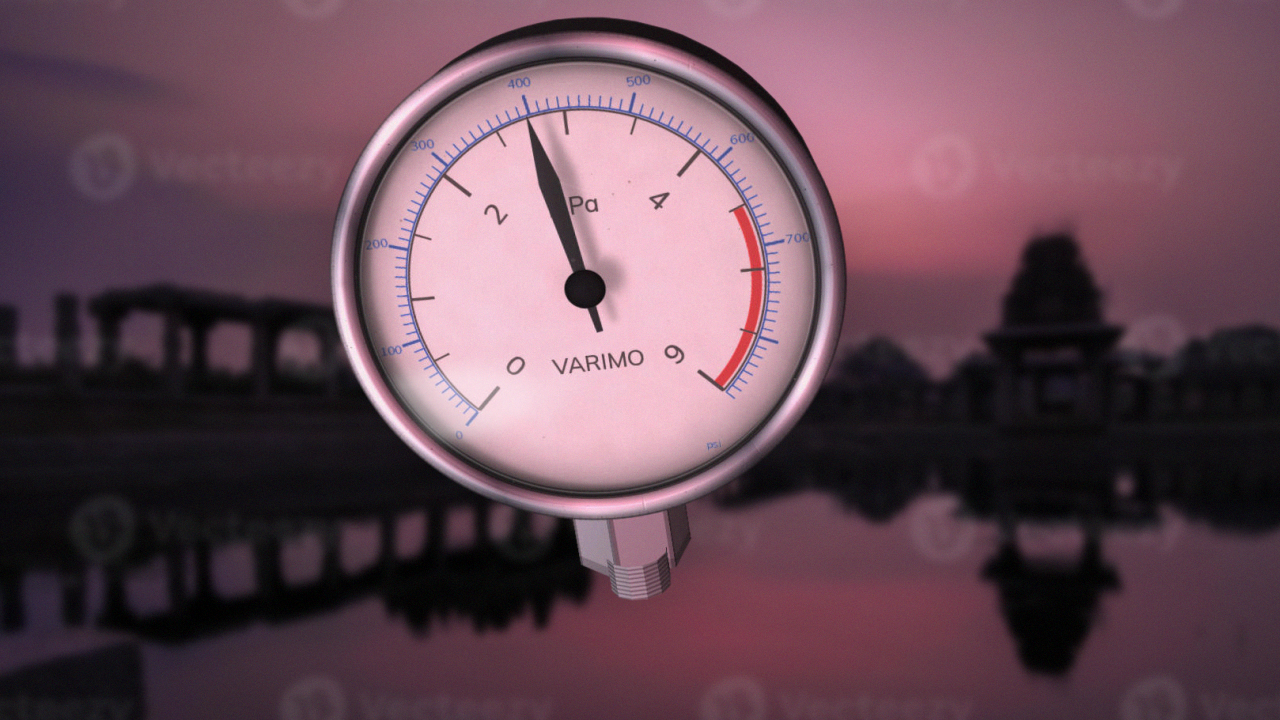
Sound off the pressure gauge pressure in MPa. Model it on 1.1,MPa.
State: 2.75,MPa
